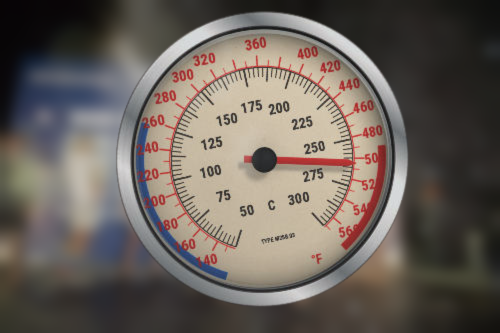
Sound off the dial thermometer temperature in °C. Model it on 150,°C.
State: 262.5,°C
